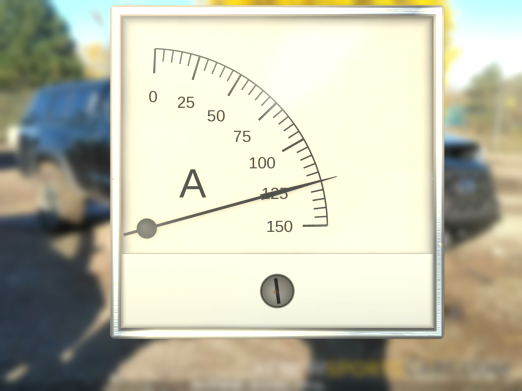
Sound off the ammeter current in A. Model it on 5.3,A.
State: 125,A
